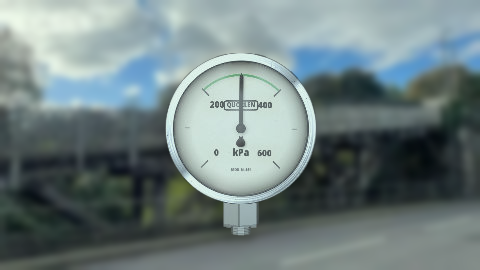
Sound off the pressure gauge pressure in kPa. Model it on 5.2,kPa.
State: 300,kPa
